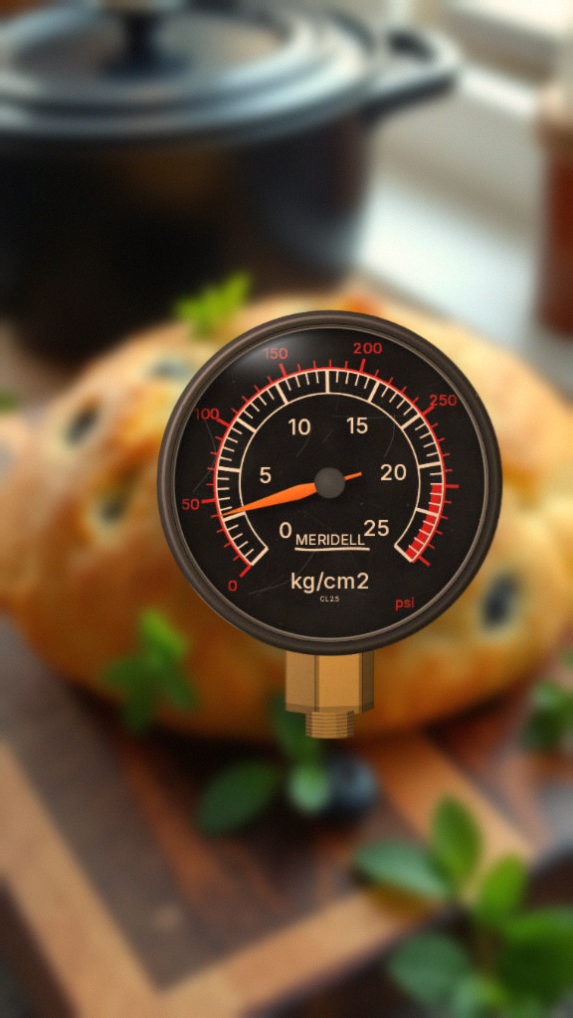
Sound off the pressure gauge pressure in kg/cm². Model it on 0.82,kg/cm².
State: 2.75,kg/cm²
